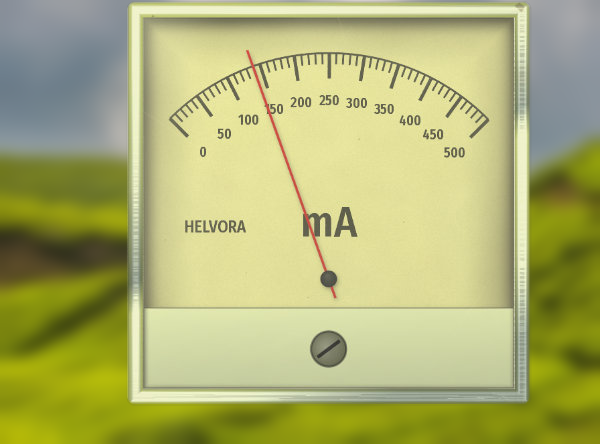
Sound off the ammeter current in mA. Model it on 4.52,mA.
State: 140,mA
